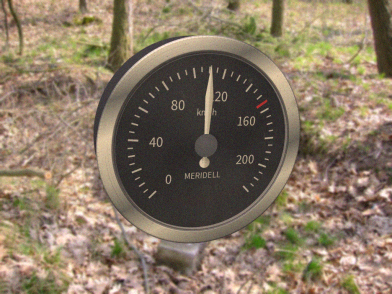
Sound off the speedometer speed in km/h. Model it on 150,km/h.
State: 110,km/h
